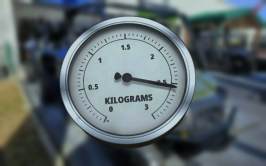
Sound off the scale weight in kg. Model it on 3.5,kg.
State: 2.55,kg
